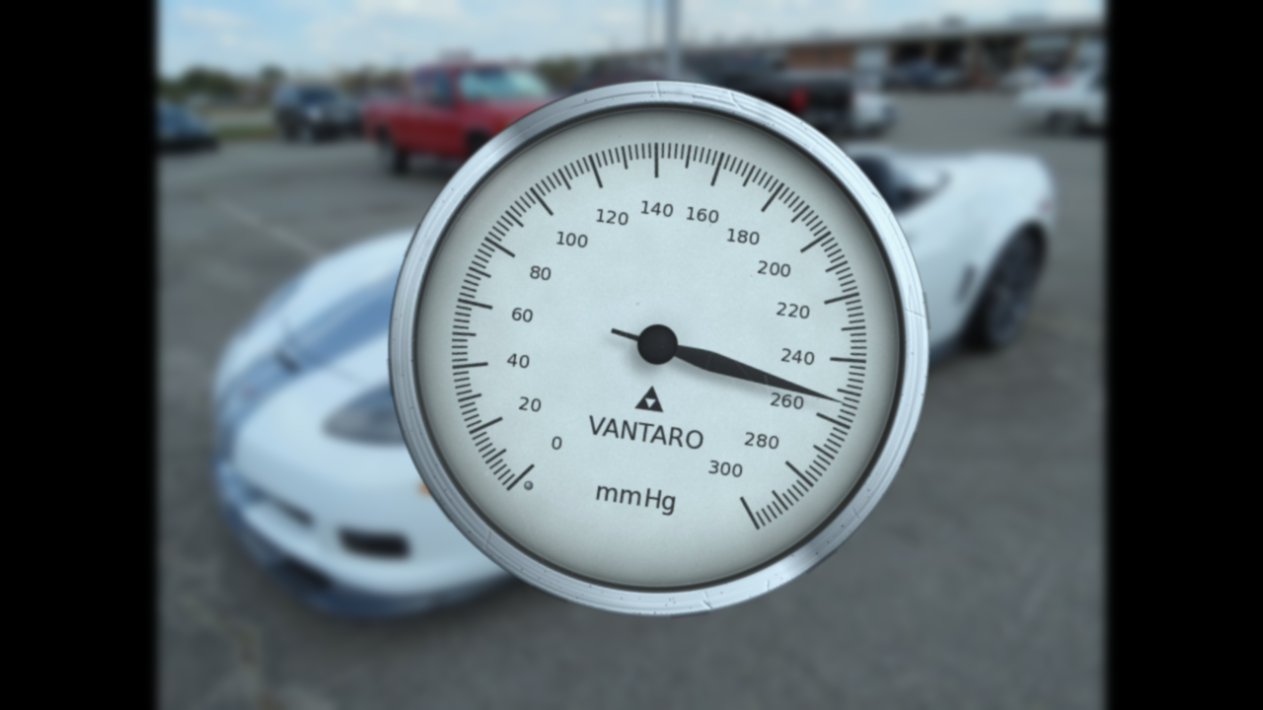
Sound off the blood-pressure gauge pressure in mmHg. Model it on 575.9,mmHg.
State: 254,mmHg
